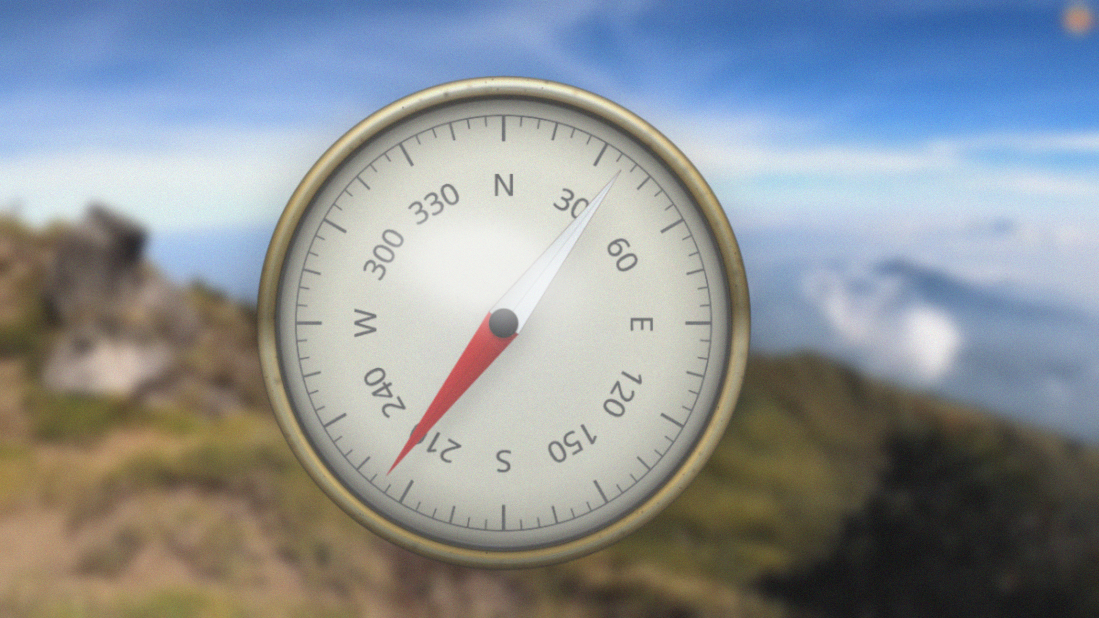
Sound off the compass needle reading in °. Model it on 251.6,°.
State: 217.5,°
